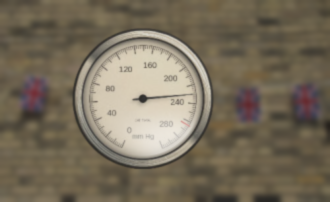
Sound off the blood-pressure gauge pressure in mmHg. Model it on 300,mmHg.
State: 230,mmHg
